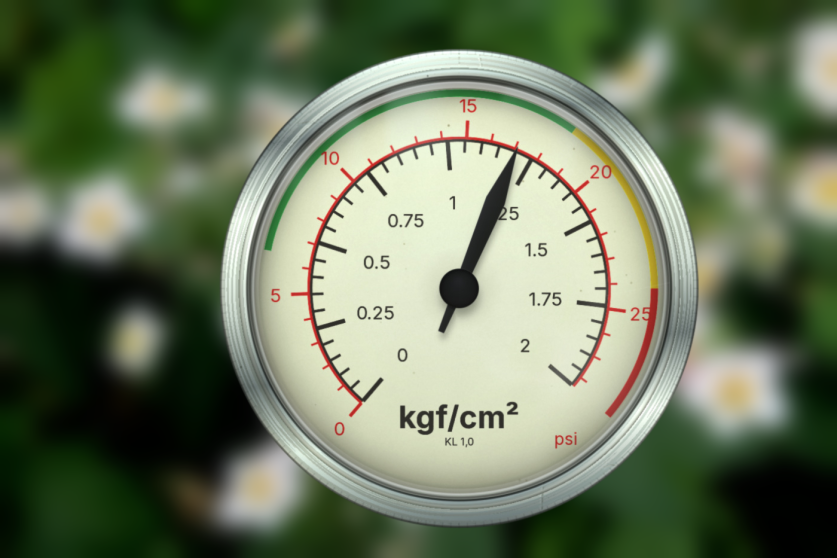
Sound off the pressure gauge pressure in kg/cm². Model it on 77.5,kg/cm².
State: 1.2,kg/cm²
